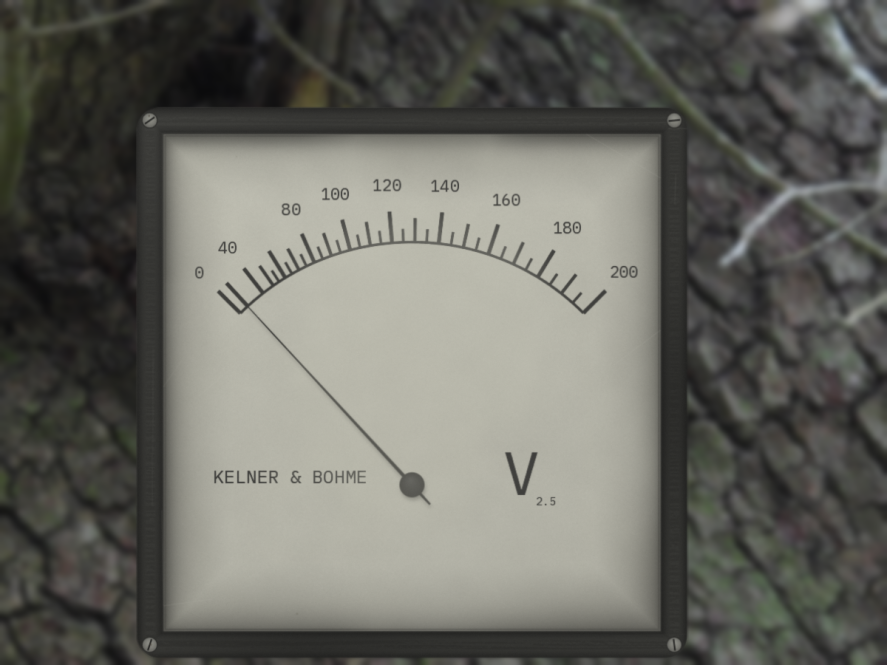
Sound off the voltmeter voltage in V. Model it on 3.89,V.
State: 20,V
